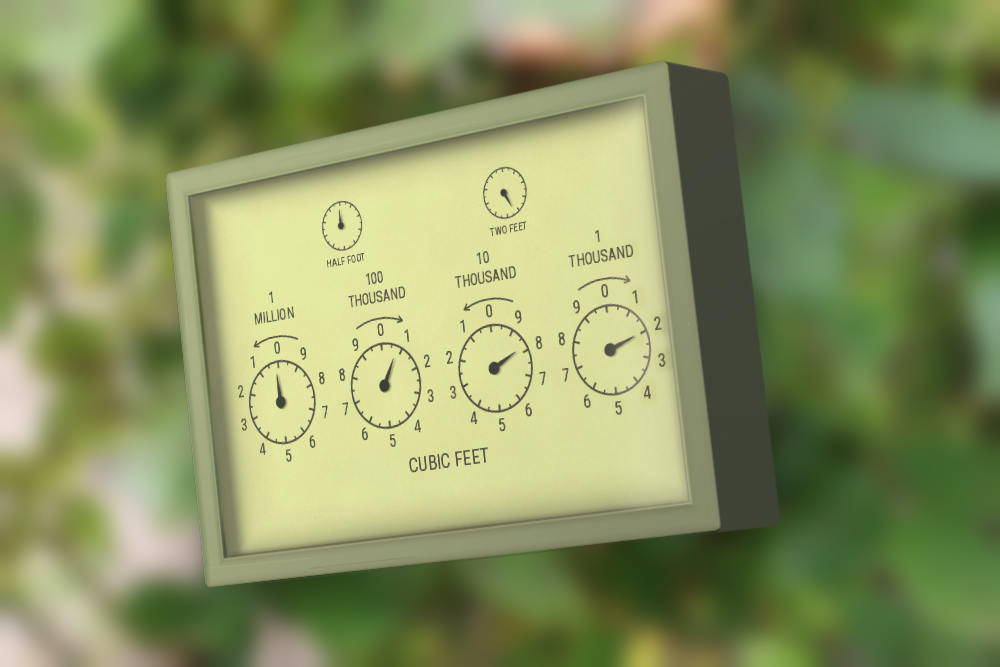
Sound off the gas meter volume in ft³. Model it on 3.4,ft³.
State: 8200,ft³
